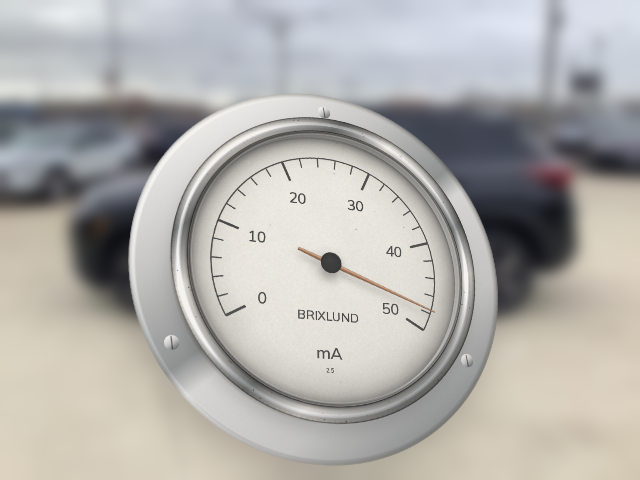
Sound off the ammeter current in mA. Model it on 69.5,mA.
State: 48,mA
